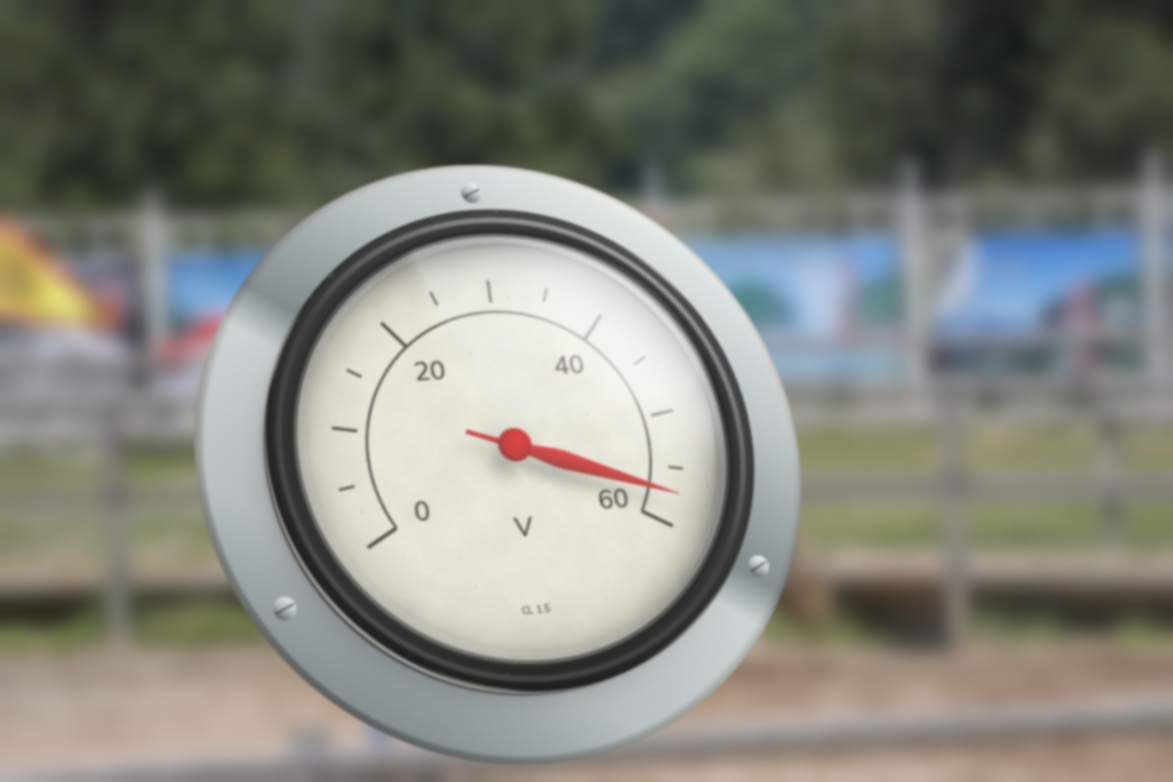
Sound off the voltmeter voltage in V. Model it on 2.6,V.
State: 57.5,V
